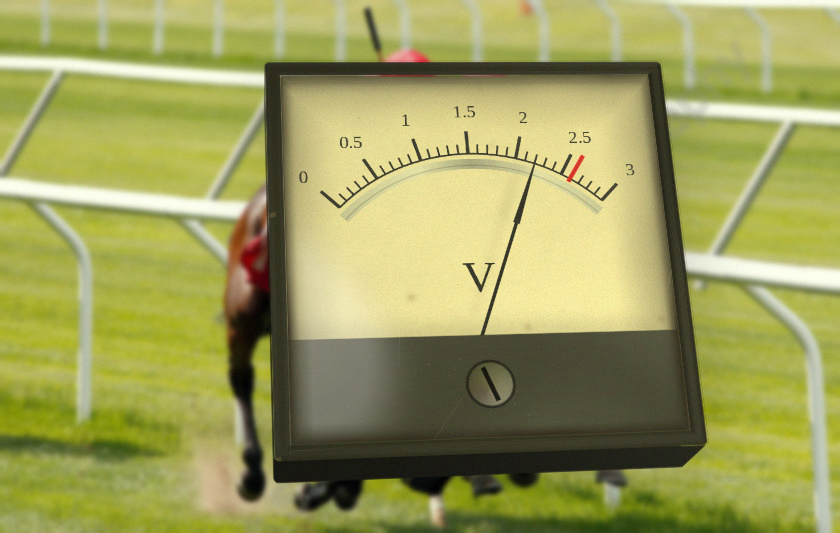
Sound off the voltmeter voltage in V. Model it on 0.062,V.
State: 2.2,V
